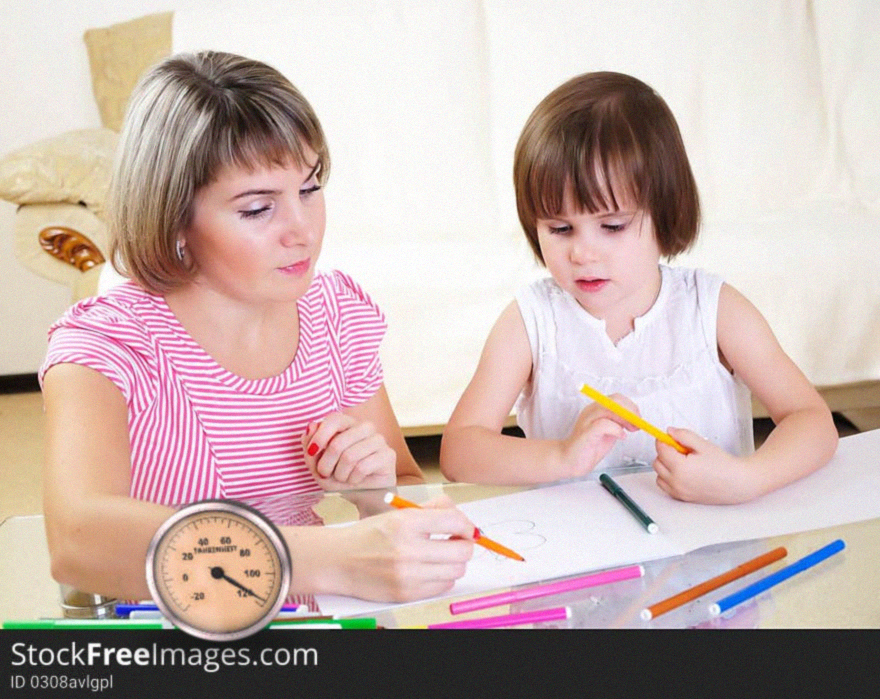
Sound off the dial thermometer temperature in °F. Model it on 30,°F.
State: 116,°F
